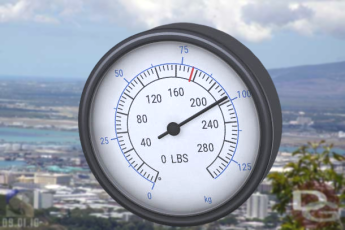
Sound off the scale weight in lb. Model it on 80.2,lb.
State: 216,lb
